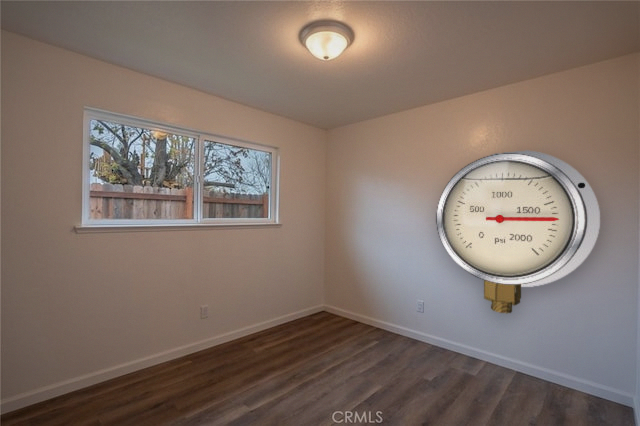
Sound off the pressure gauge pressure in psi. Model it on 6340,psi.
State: 1650,psi
